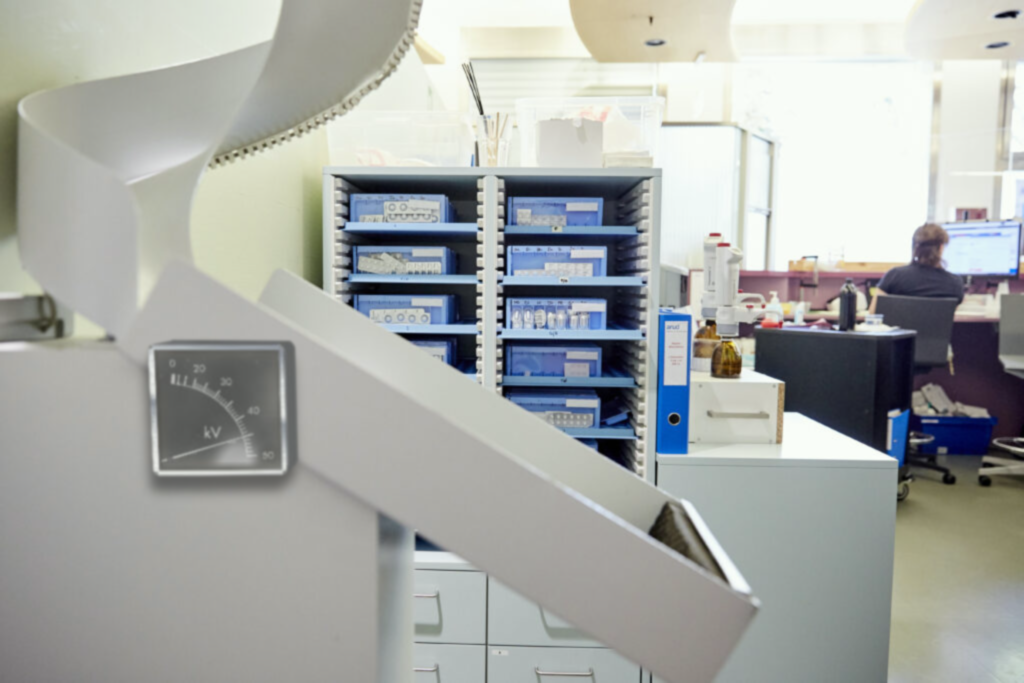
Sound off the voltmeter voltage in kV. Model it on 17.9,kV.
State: 45,kV
